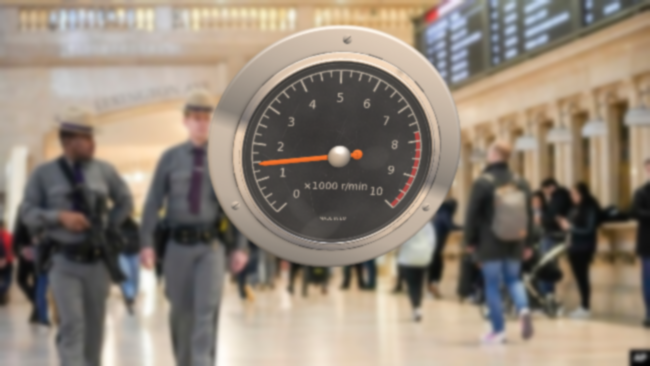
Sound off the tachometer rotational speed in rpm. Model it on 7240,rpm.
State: 1500,rpm
